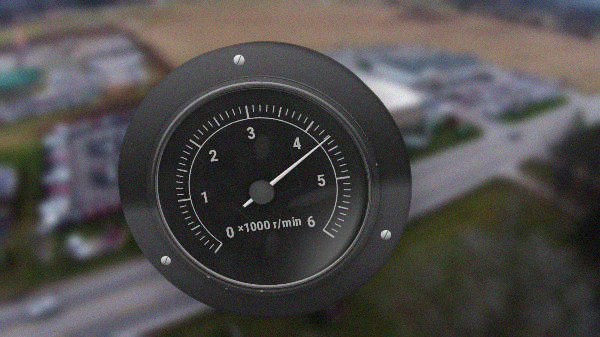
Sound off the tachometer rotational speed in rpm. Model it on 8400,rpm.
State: 4300,rpm
